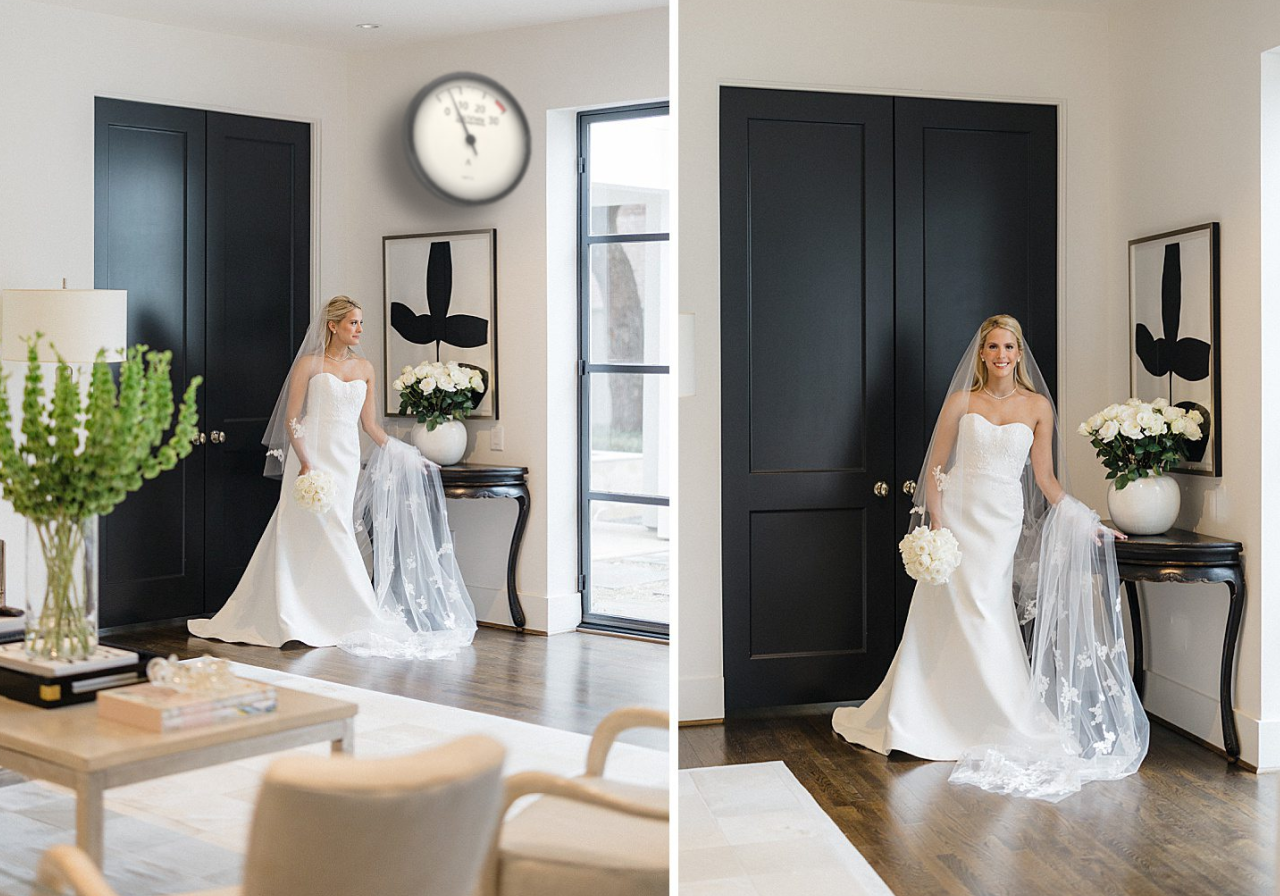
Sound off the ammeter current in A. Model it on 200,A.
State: 5,A
